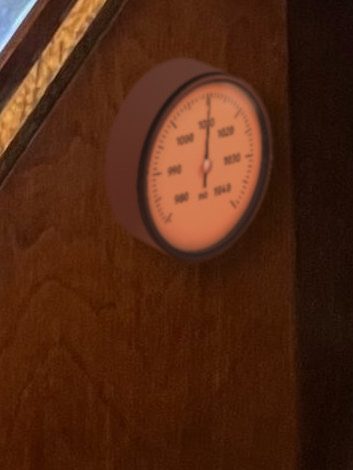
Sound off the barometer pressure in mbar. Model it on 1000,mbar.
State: 1010,mbar
